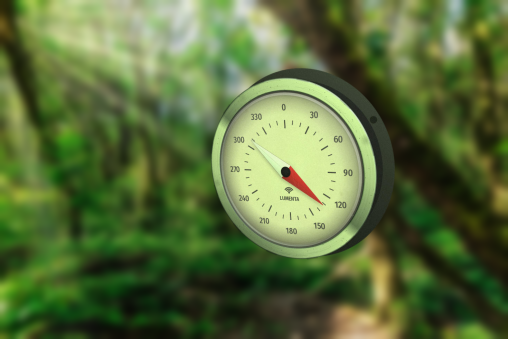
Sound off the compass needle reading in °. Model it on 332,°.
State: 130,°
